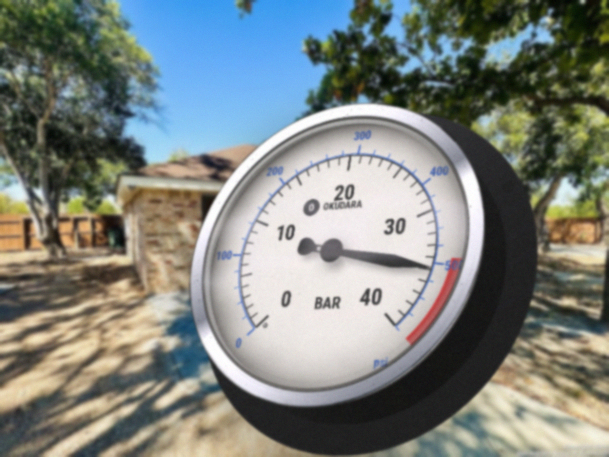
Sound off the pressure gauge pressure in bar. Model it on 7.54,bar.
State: 35,bar
